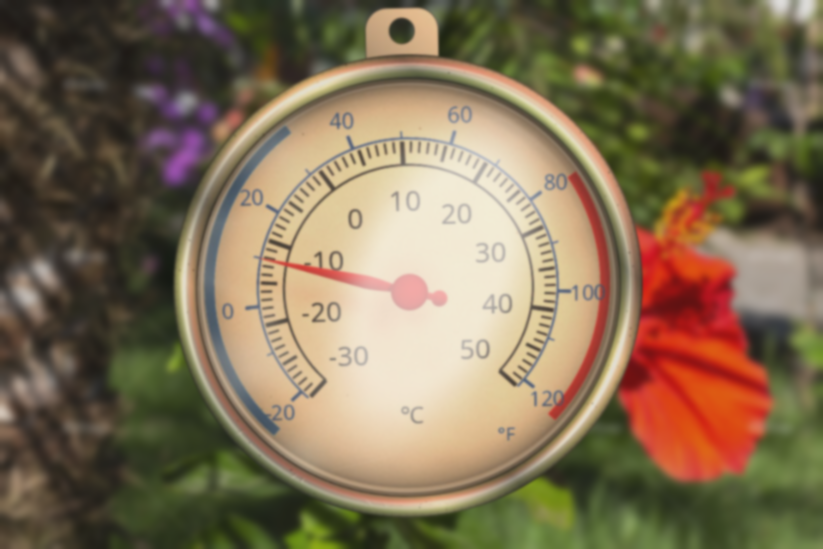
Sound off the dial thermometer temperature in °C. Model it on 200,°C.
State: -12,°C
